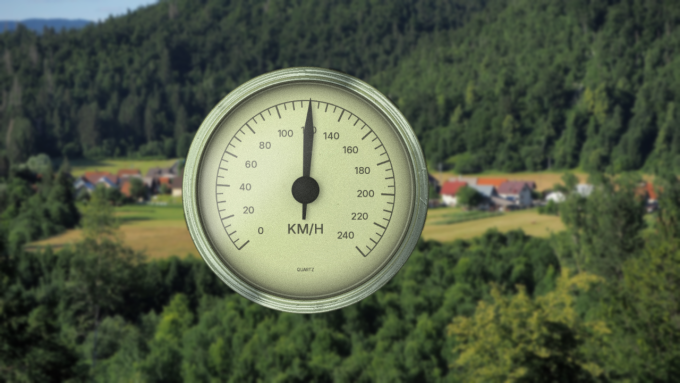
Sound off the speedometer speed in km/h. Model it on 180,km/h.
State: 120,km/h
